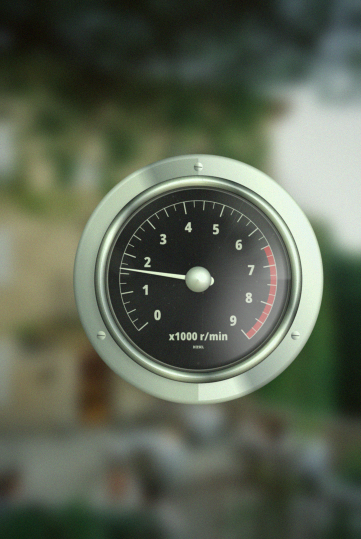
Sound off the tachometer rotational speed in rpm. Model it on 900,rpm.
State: 1625,rpm
